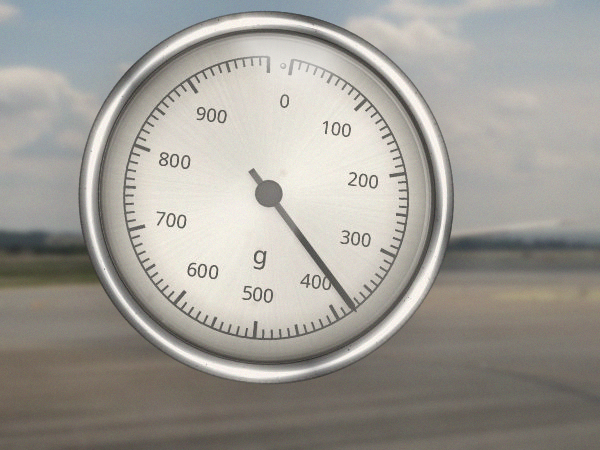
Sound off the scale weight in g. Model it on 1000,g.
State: 380,g
